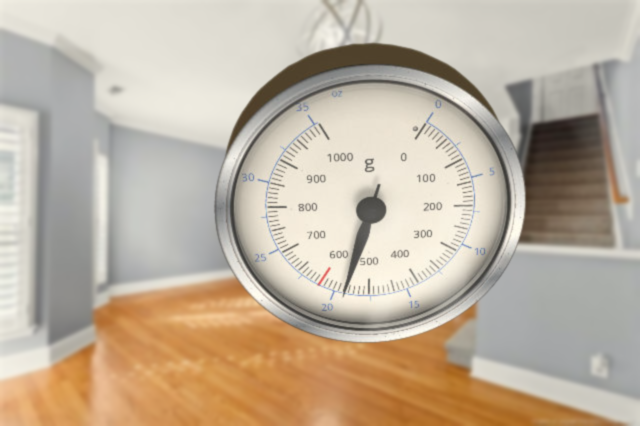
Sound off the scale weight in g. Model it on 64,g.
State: 550,g
